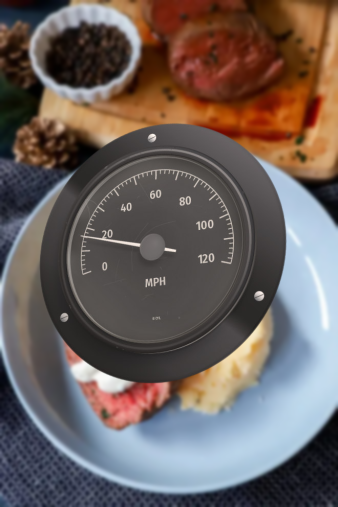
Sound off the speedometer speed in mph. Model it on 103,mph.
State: 16,mph
